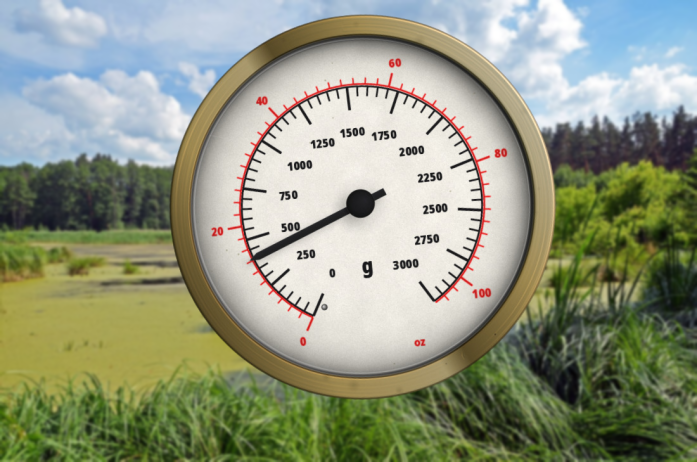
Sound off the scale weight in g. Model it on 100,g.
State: 400,g
